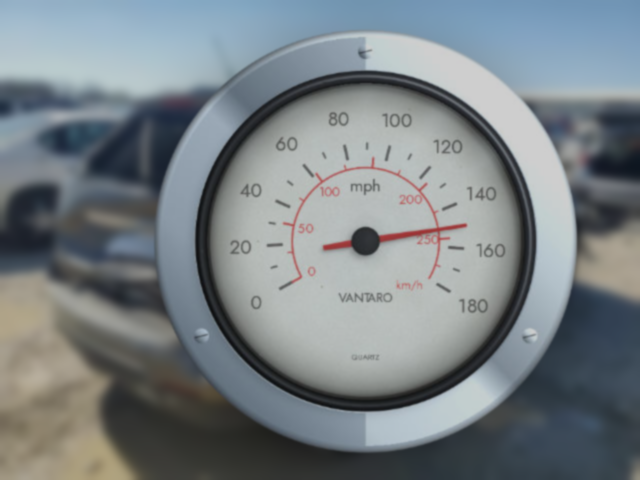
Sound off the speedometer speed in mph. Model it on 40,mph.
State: 150,mph
